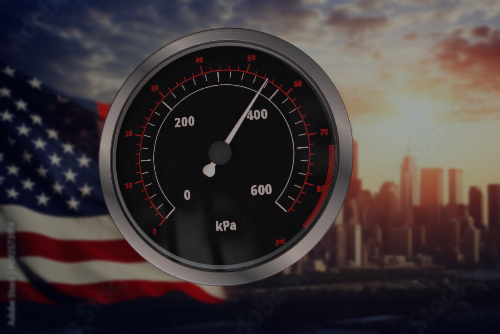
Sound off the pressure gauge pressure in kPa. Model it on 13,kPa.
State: 380,kPa
